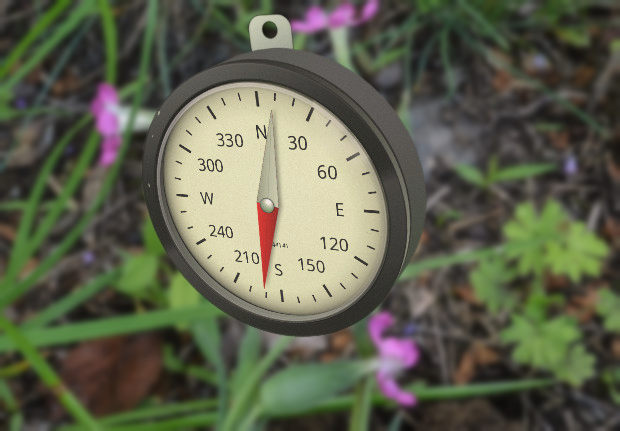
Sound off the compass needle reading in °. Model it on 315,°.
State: 190,°
